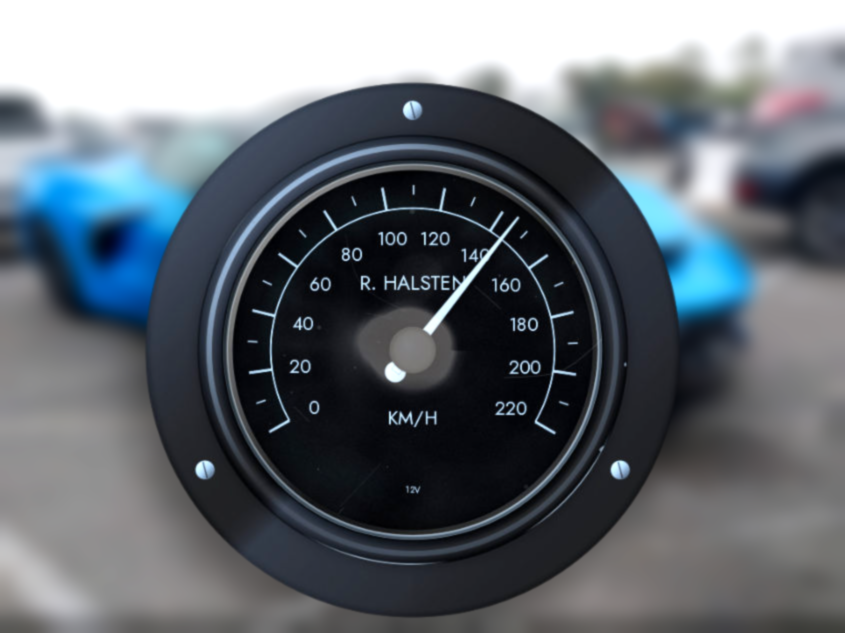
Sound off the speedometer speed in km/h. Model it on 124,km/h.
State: 145,km/h
